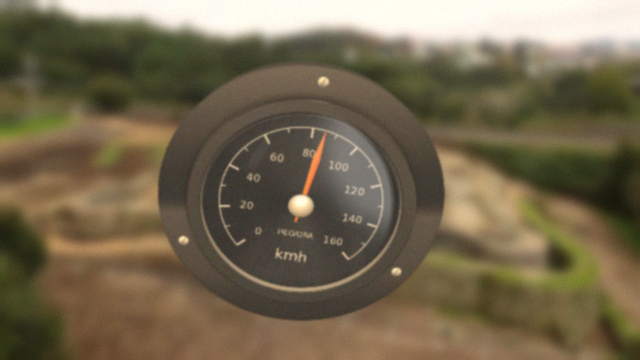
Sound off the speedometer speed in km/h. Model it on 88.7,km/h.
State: 85,km/h
